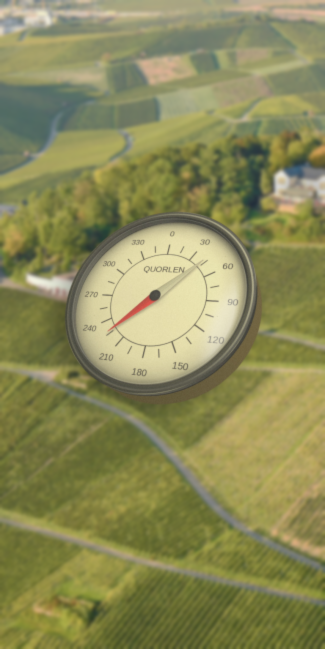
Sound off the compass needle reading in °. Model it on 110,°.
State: 225,°
